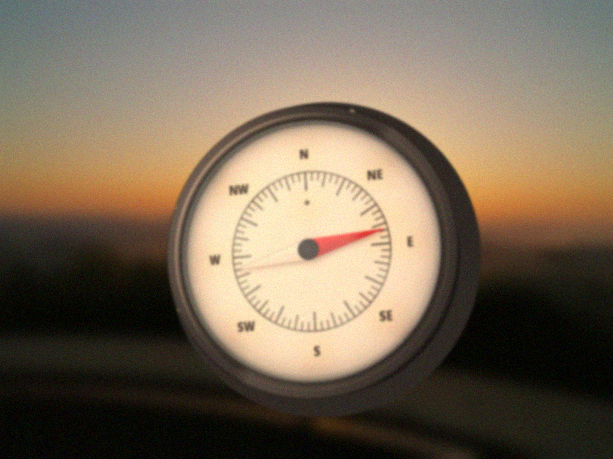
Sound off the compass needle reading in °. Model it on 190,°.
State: 80,°
